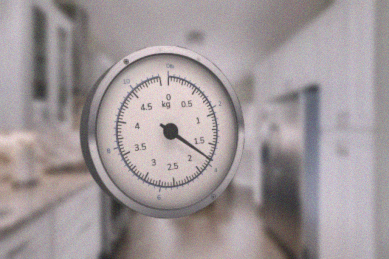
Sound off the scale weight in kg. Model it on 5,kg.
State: 1.75,kg
